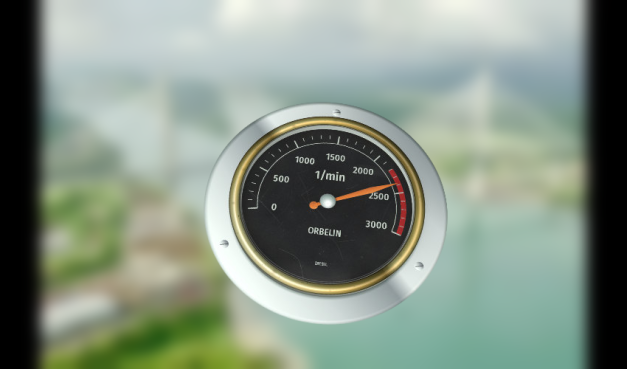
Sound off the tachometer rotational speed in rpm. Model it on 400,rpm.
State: 2400,rpm
